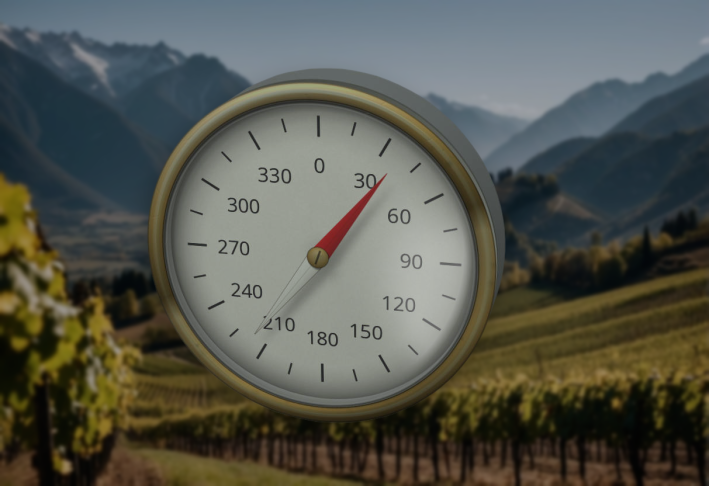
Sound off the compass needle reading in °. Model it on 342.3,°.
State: 37.5,°
